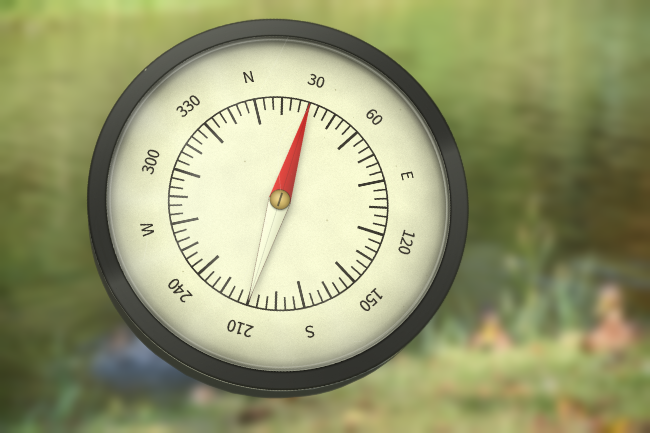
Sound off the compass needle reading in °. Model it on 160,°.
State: 30,°
